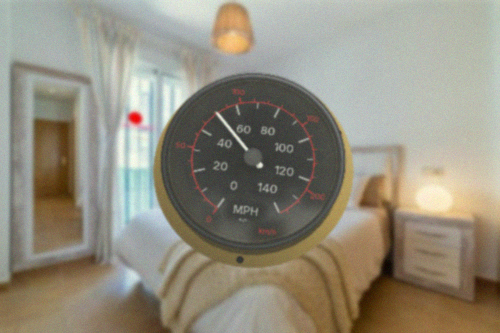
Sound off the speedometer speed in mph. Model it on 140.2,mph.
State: 50,mph
